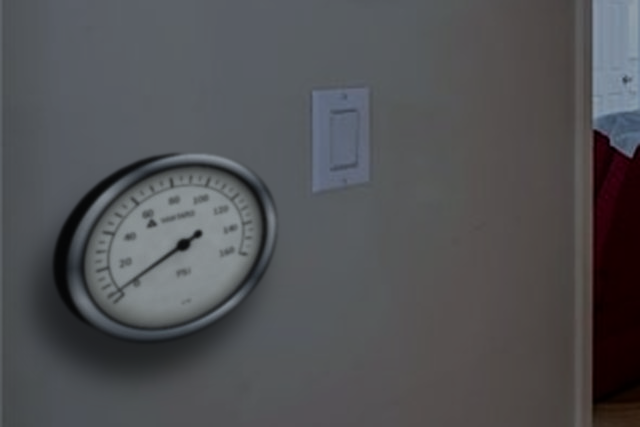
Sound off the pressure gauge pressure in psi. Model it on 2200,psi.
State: 5,psi
